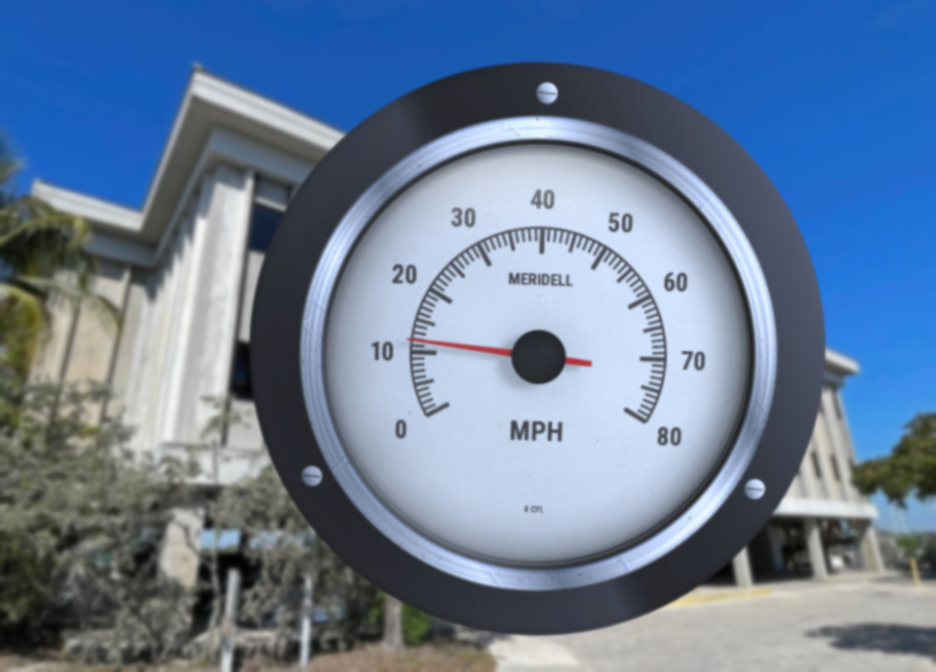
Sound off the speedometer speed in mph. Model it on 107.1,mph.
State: 12,mph
